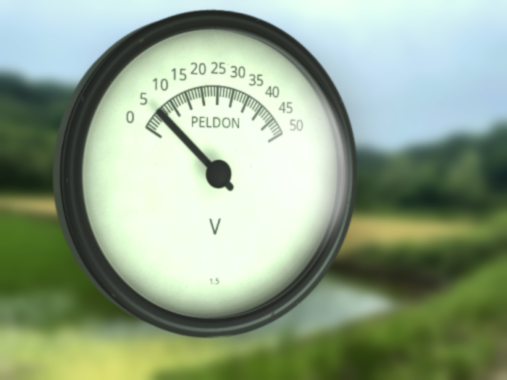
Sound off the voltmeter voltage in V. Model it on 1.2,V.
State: 5,V
